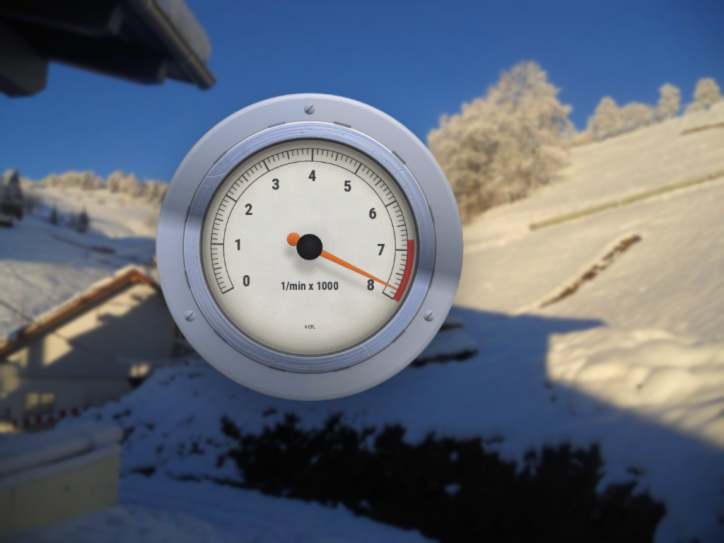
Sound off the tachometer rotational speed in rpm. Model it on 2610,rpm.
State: 7800,rpm
